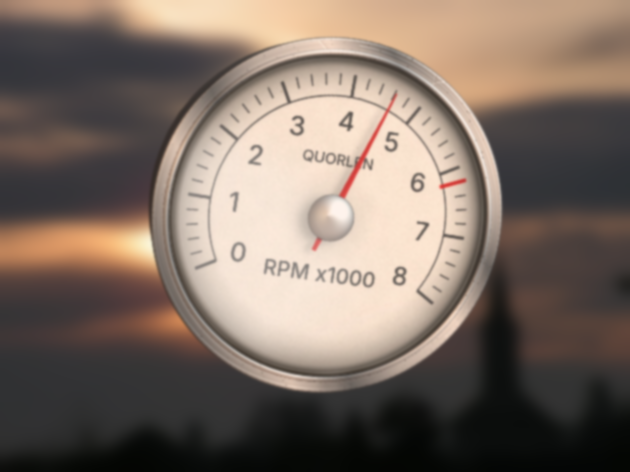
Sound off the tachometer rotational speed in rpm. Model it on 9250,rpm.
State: 4600,rpm
